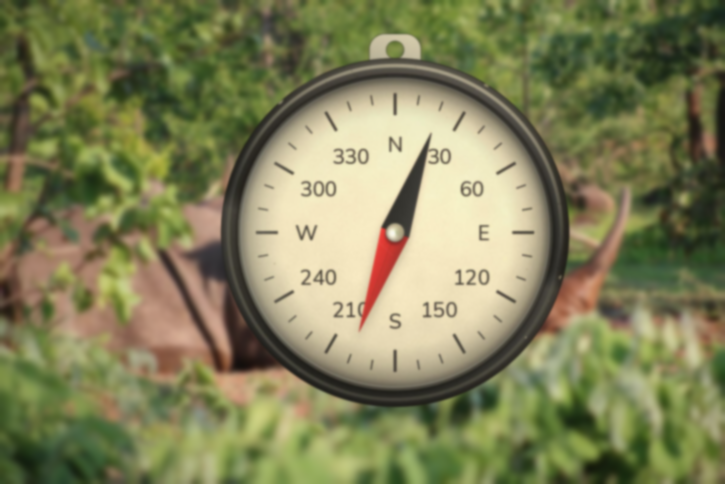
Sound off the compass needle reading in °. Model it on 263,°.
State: 200,°
